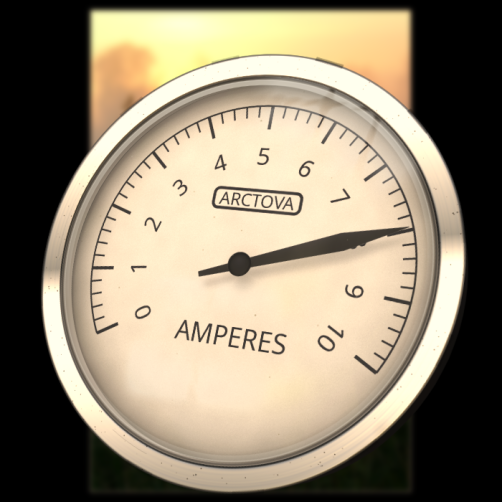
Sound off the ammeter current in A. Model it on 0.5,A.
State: 8,A
